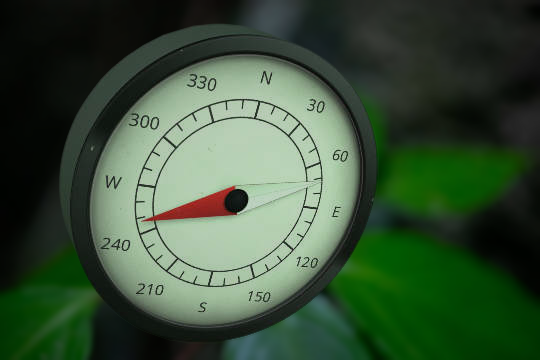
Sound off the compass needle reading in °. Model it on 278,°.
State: 250,°
